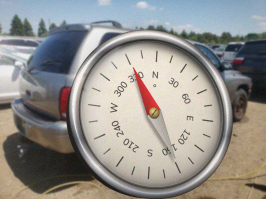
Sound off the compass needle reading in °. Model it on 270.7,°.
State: 330,°
